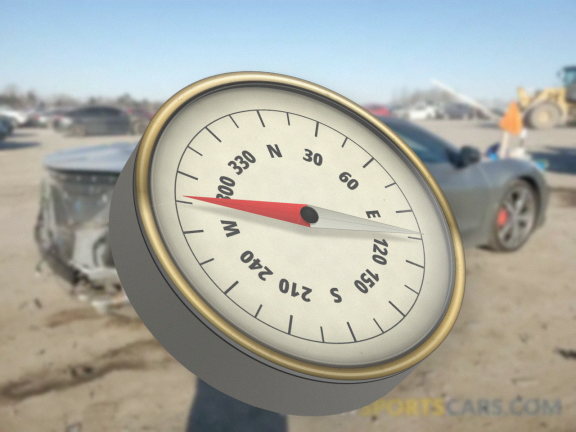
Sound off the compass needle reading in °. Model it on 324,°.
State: 285,°
